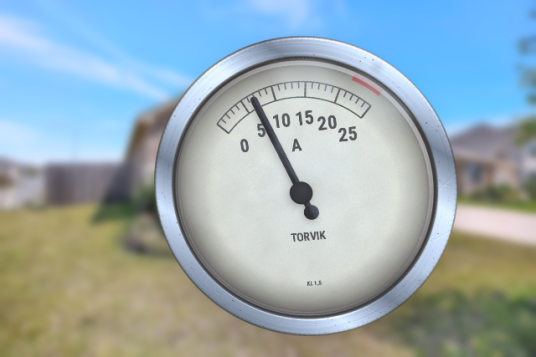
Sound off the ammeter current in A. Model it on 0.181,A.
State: 7,A
